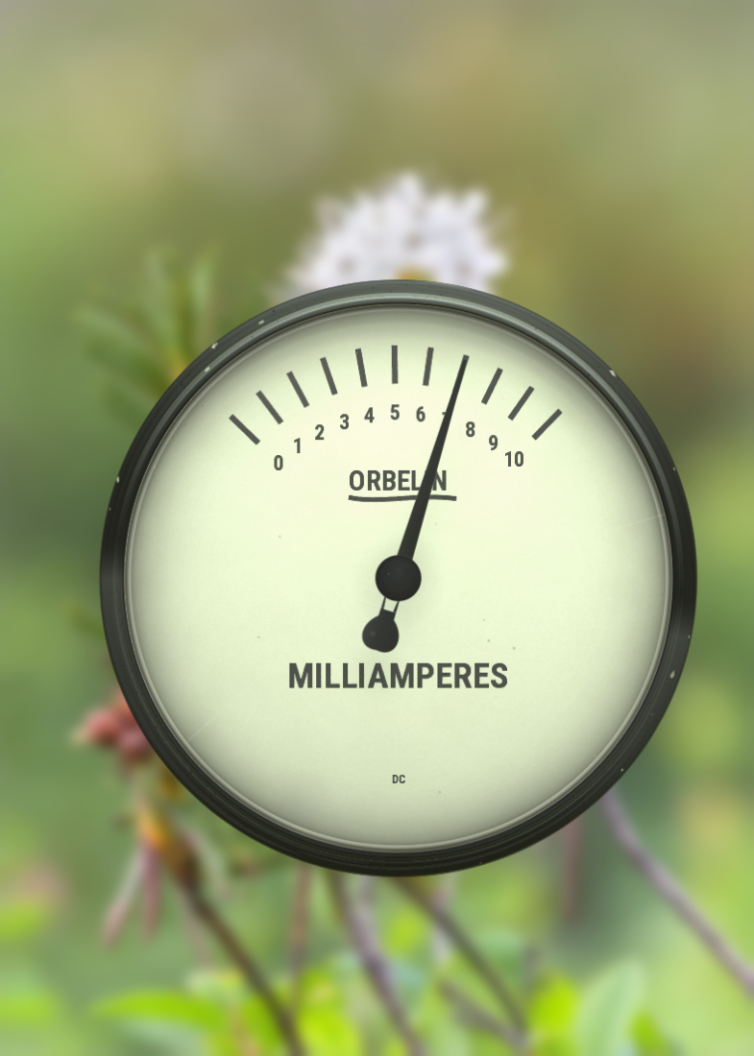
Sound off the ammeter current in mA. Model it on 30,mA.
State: 7,mA
